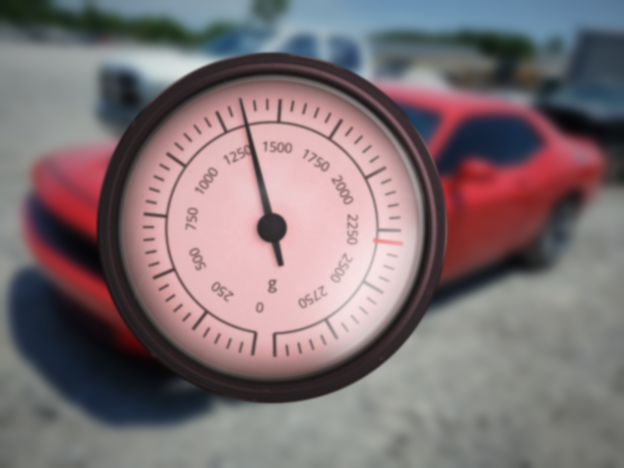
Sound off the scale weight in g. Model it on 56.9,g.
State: 1350,g
